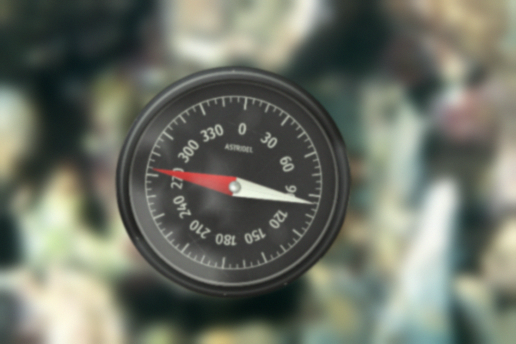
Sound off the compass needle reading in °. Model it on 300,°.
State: 275,°
